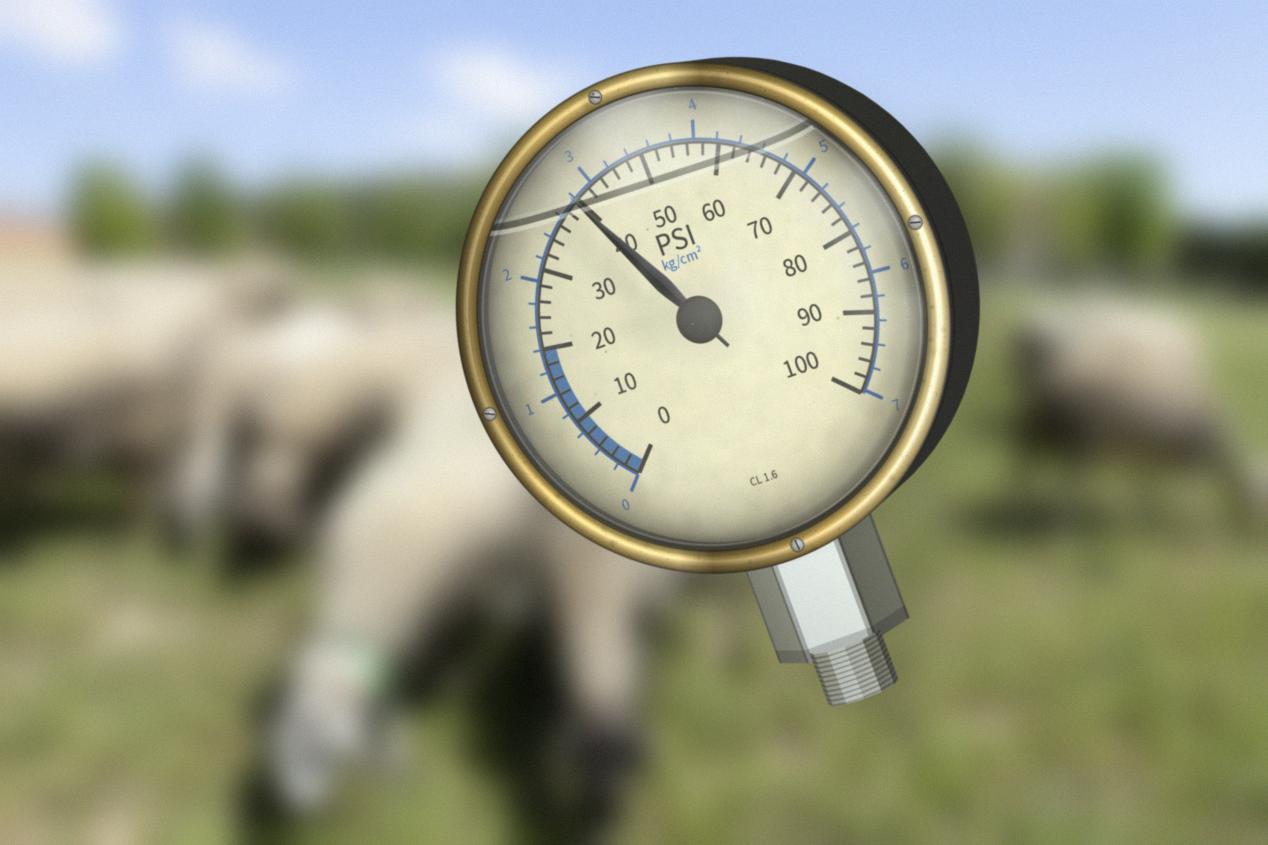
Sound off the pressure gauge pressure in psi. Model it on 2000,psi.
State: 40,psi
